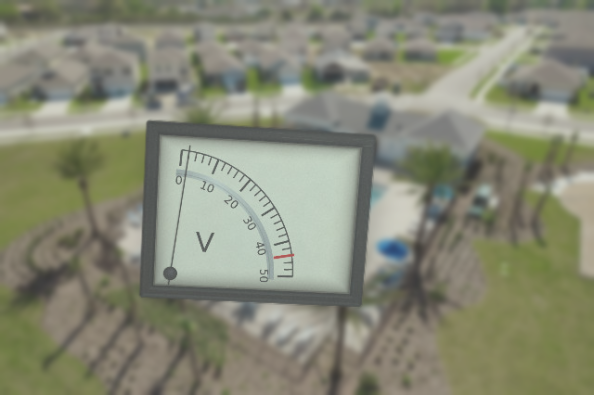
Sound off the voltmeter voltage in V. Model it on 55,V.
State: 2,V
